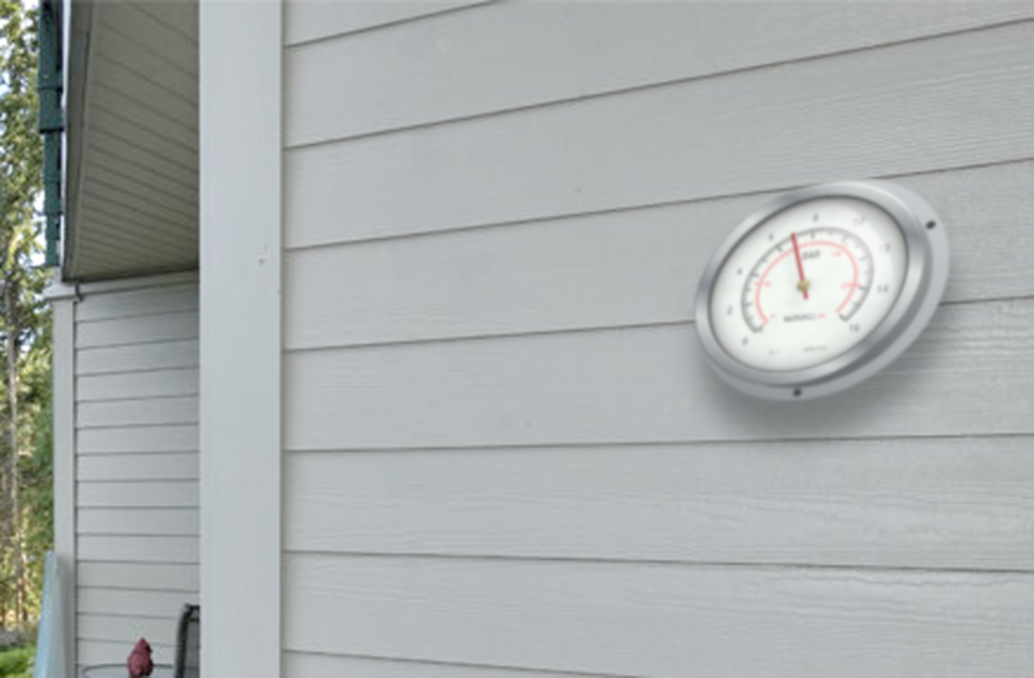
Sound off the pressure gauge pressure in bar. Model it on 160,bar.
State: 7,bar
